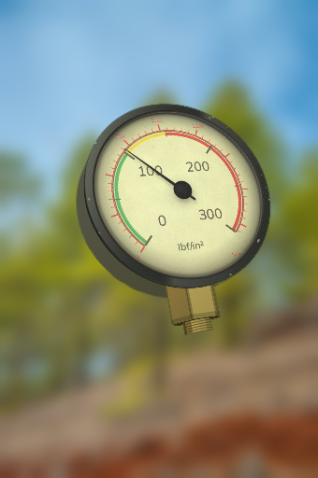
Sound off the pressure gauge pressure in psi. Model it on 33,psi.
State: 100,psi
